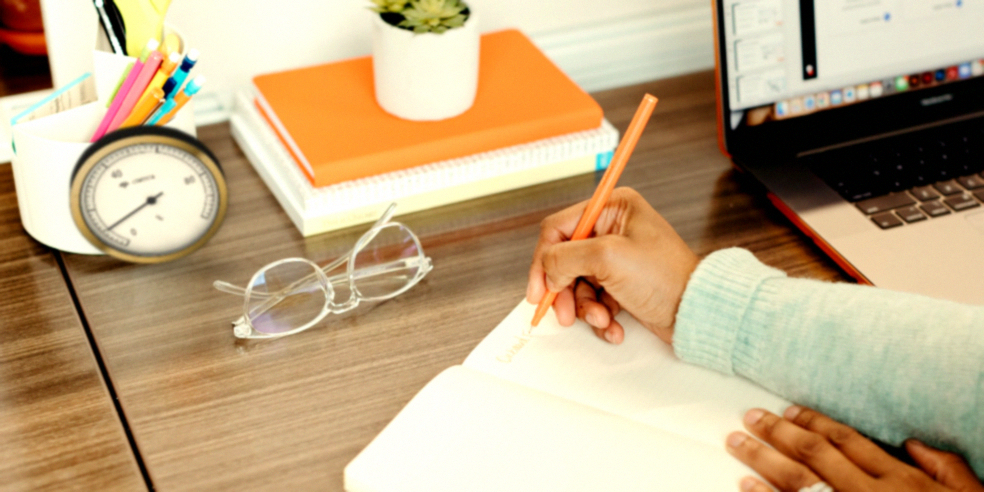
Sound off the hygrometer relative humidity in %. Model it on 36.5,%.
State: 10,%
